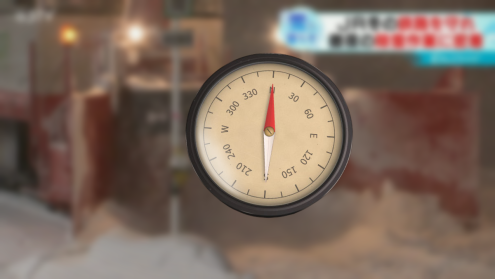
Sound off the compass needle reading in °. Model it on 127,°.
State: 0,°
